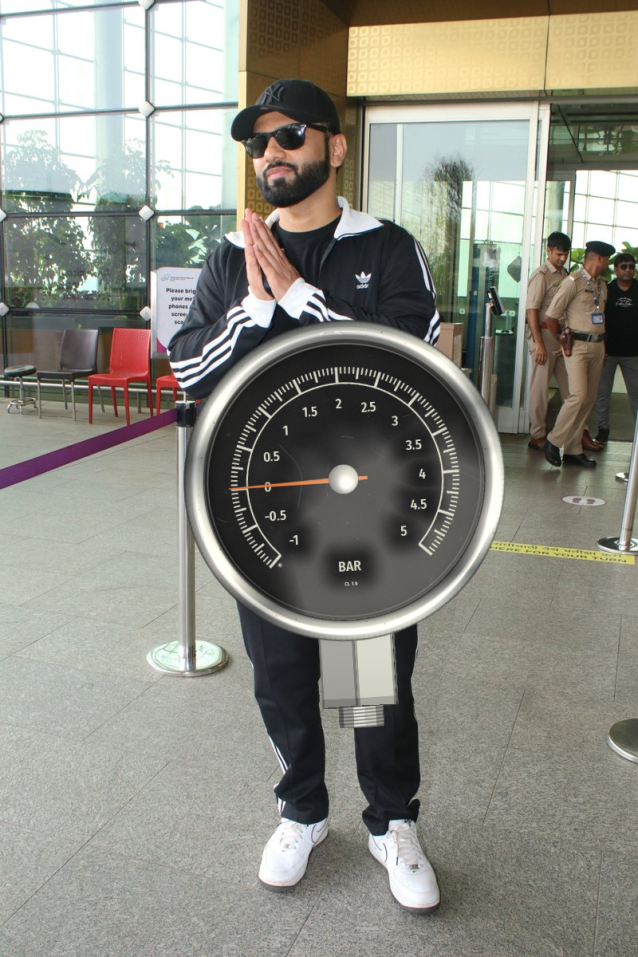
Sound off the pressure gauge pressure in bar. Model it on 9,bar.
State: 0,bar
